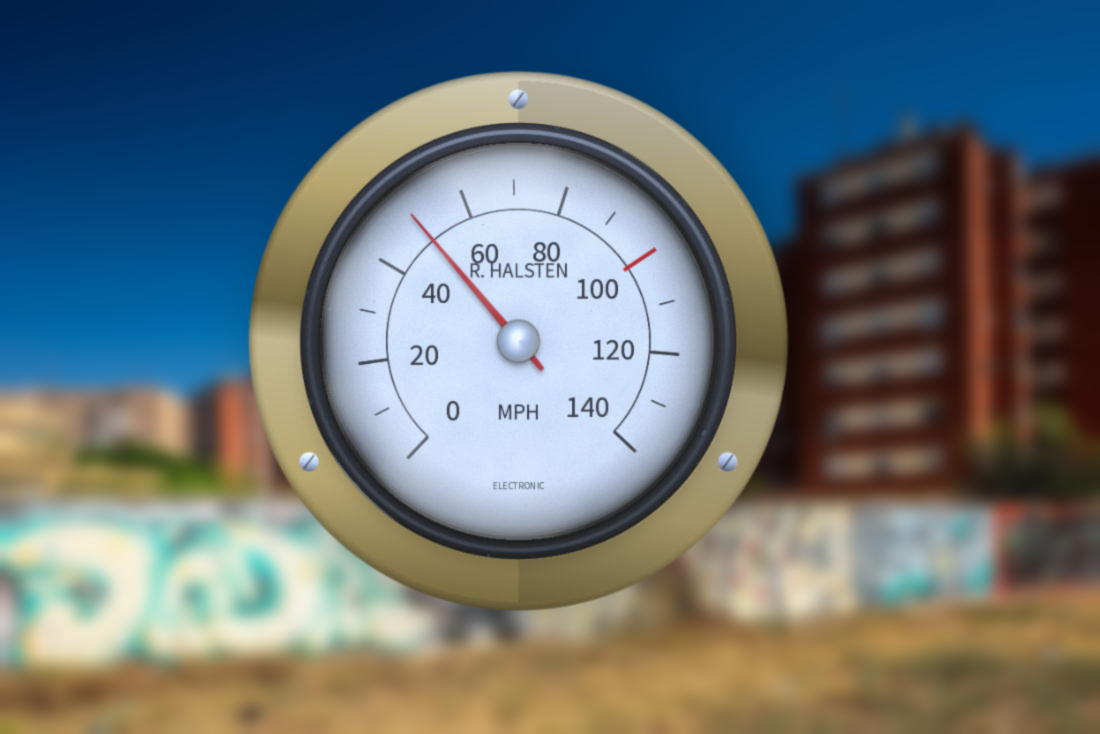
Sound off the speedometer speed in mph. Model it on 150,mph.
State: 50,mph
